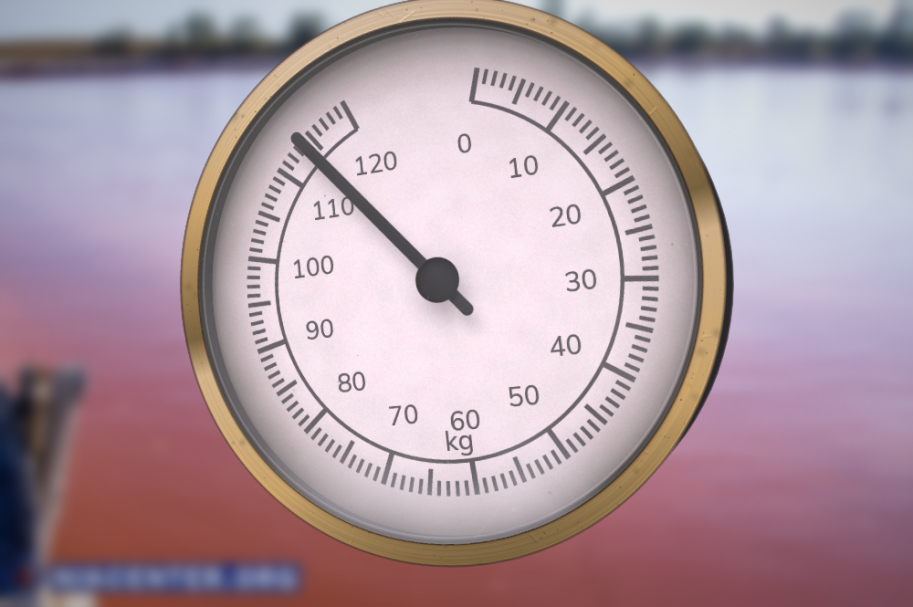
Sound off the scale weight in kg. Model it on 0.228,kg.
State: 114,kg
